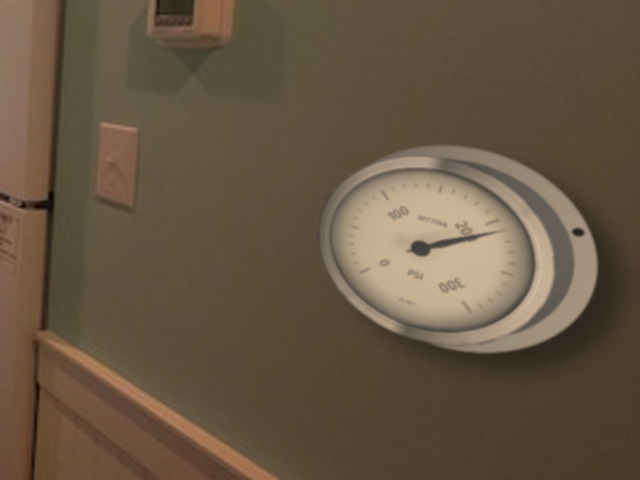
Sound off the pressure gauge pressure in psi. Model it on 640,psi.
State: 210,psi
